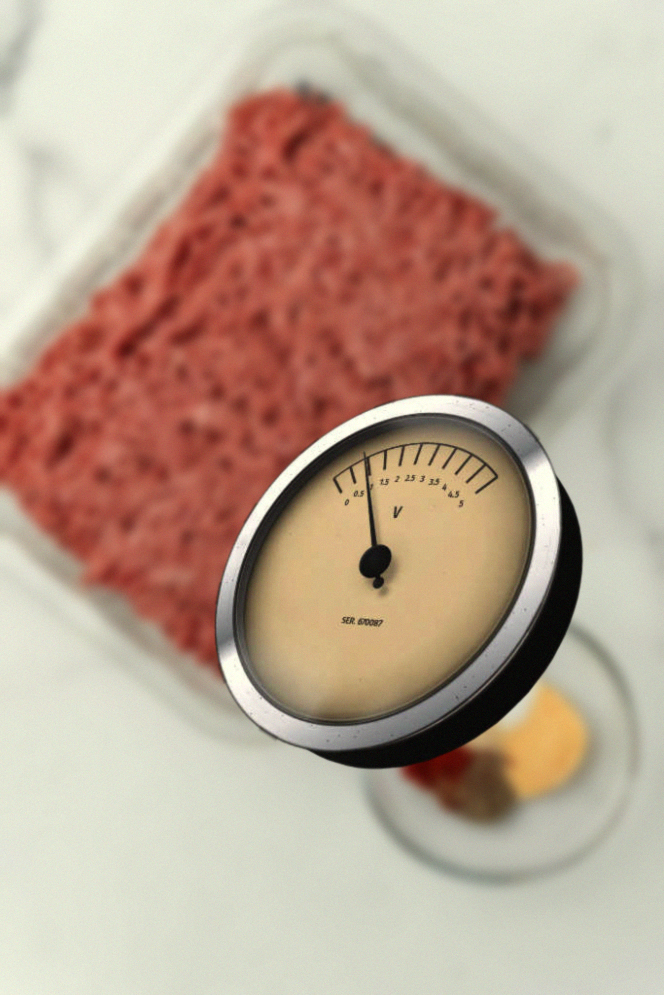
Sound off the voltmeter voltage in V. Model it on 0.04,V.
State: 1,V
